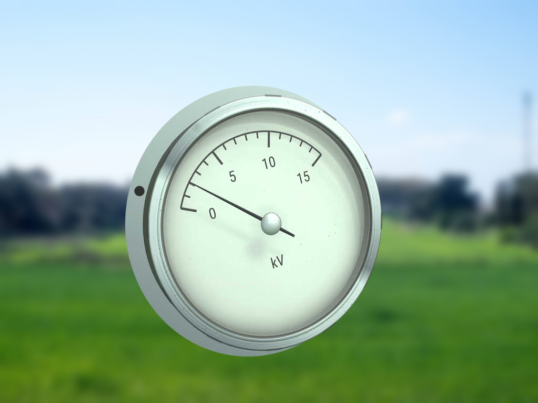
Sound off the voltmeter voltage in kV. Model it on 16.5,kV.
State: 2,kV
